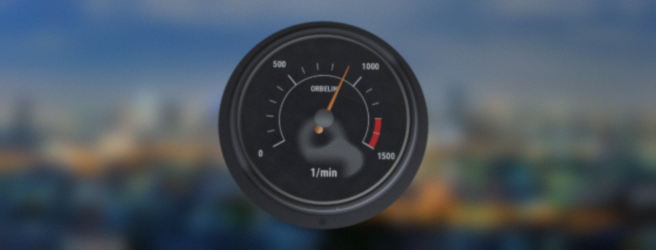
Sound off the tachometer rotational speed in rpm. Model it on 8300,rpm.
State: 900,rpm
